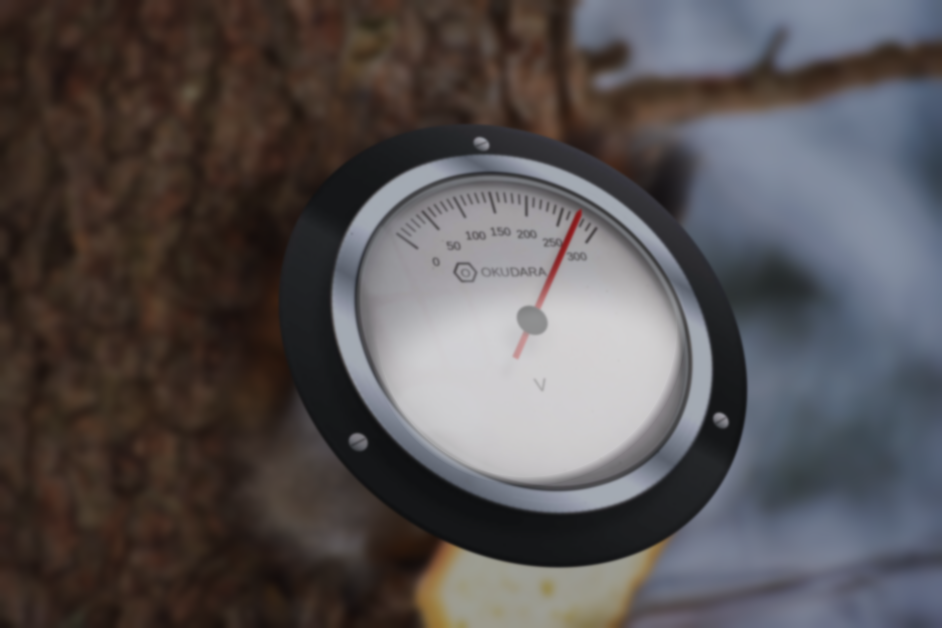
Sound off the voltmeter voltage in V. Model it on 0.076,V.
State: 270,V
